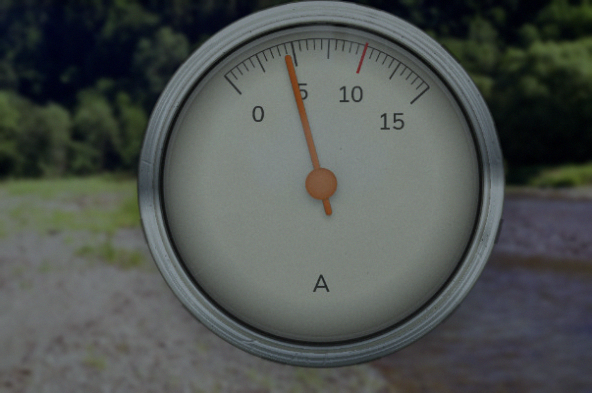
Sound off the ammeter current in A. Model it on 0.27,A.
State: 4.5,A
